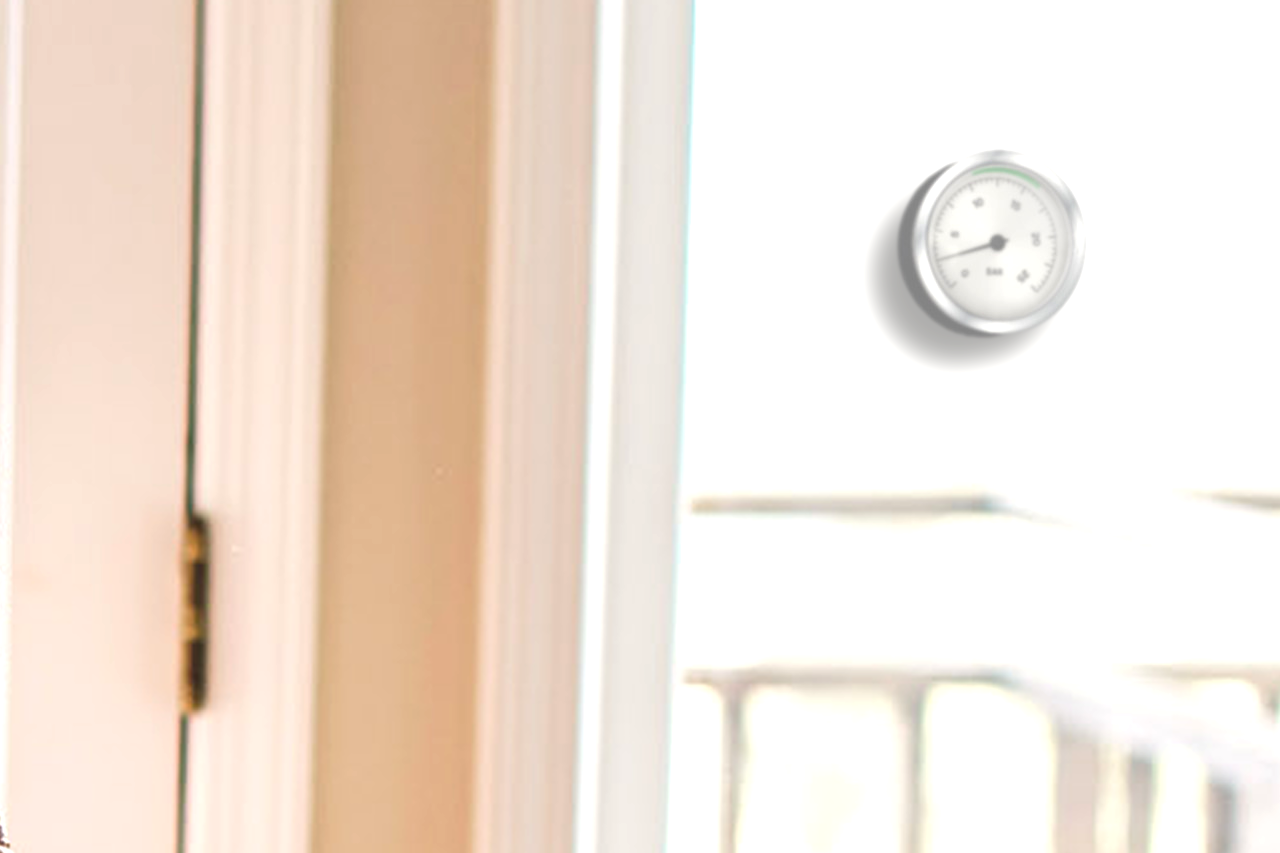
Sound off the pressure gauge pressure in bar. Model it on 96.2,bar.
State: 2.5,bar
